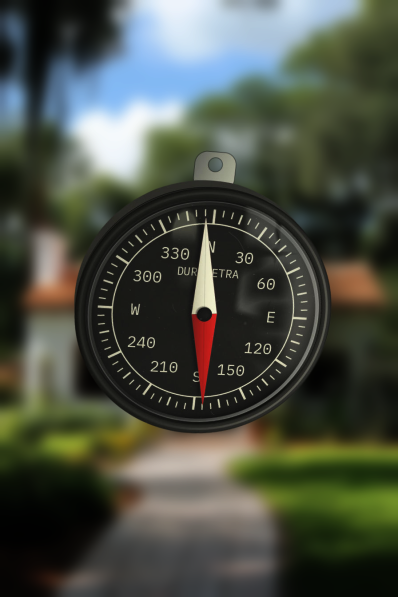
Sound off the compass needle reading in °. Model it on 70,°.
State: 175,°
